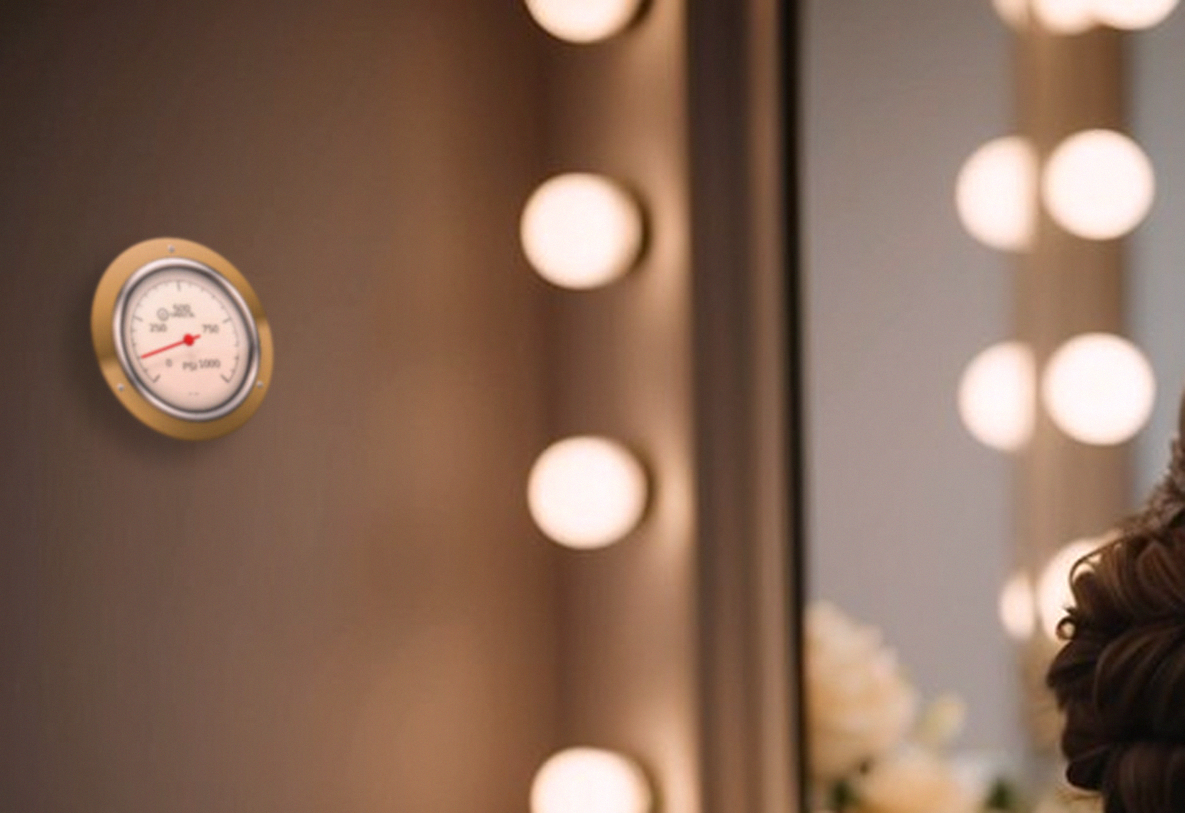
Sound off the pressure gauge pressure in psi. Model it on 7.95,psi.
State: 100,psi
